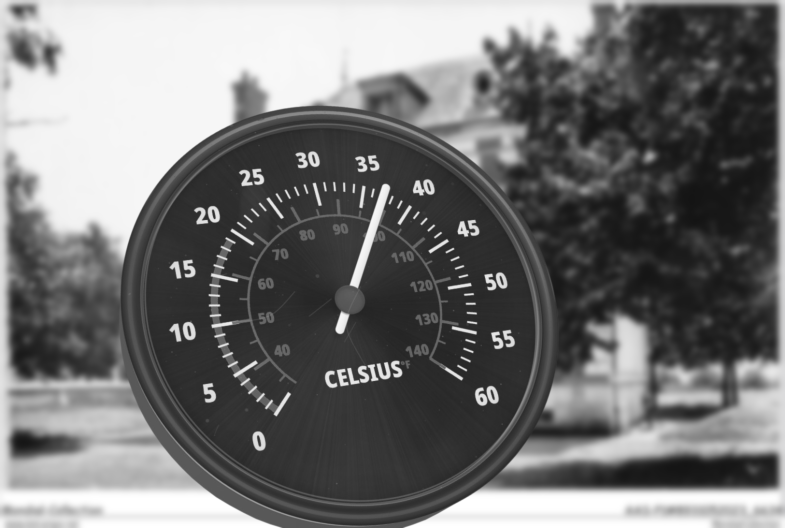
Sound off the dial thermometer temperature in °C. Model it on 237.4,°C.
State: 37,°C
